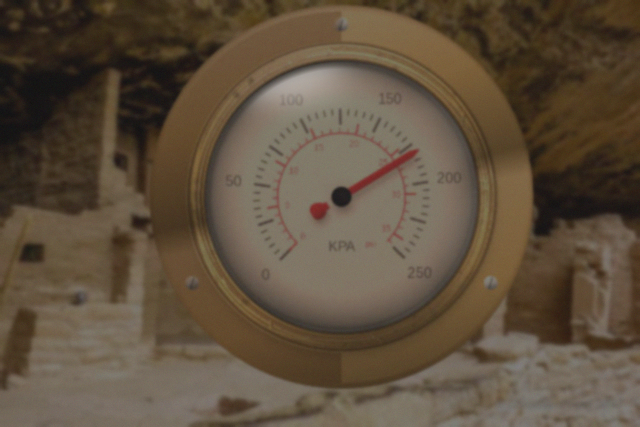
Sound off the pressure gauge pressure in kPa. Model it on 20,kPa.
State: 180,kPa
